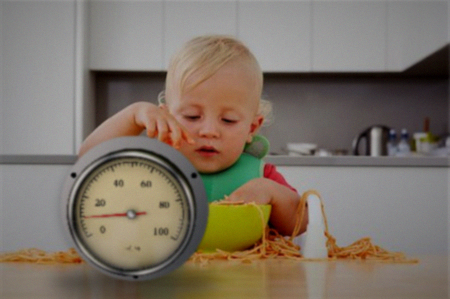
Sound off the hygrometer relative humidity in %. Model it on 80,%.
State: 10,%
